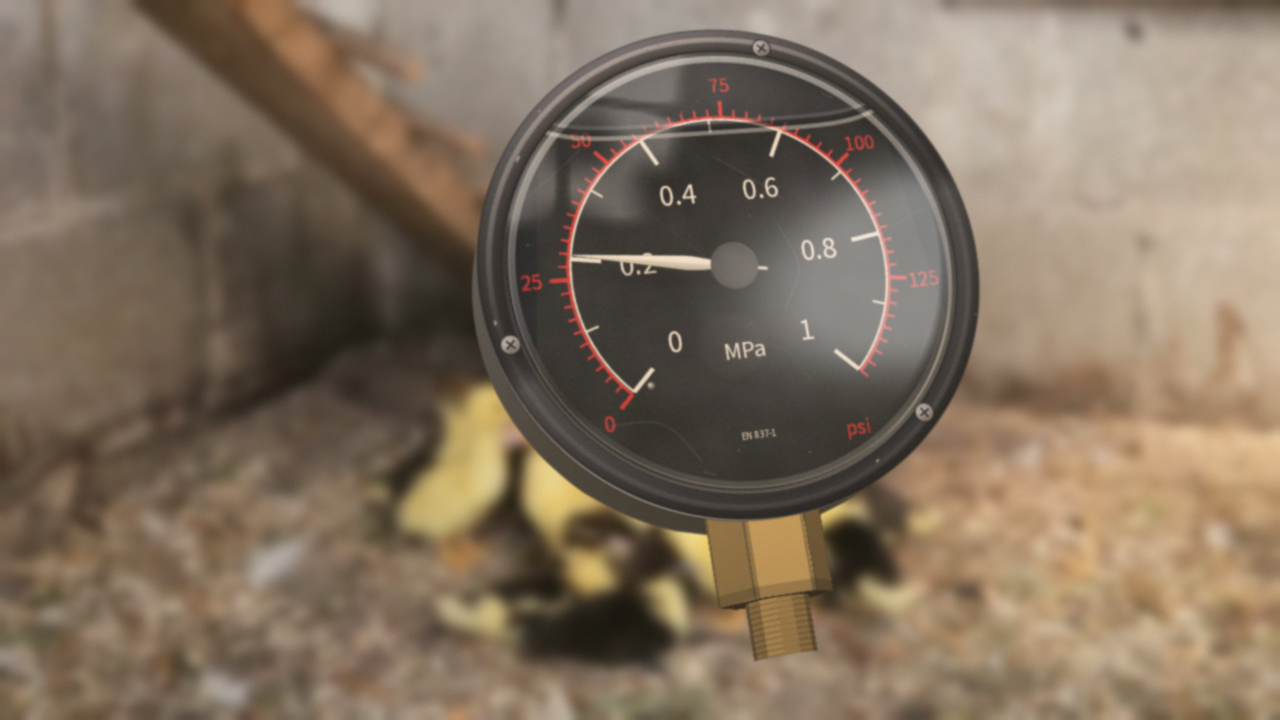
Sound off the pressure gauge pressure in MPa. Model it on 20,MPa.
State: 0.2,MPa
